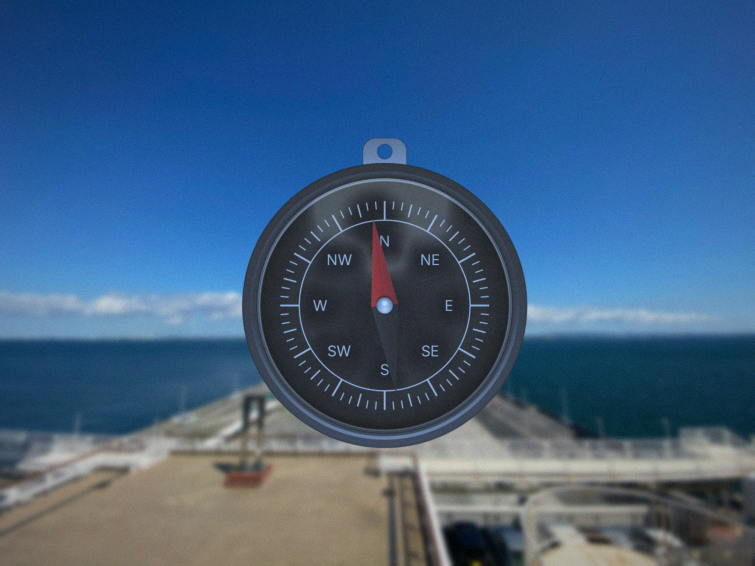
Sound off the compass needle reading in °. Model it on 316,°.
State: 352.5,°
